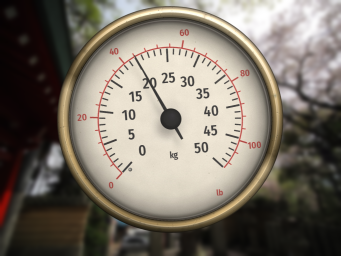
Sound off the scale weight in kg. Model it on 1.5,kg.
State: 20,kg
